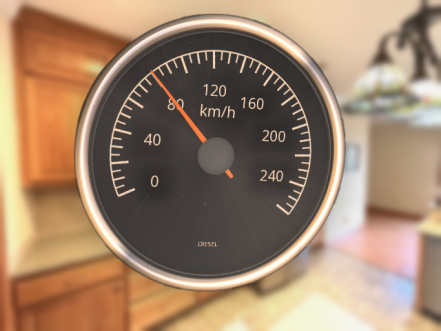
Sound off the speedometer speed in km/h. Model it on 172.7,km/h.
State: 80,km/h
